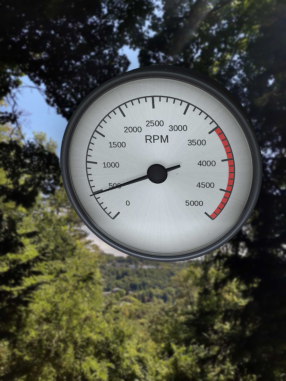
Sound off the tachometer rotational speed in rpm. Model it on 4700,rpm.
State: 500,rpm
